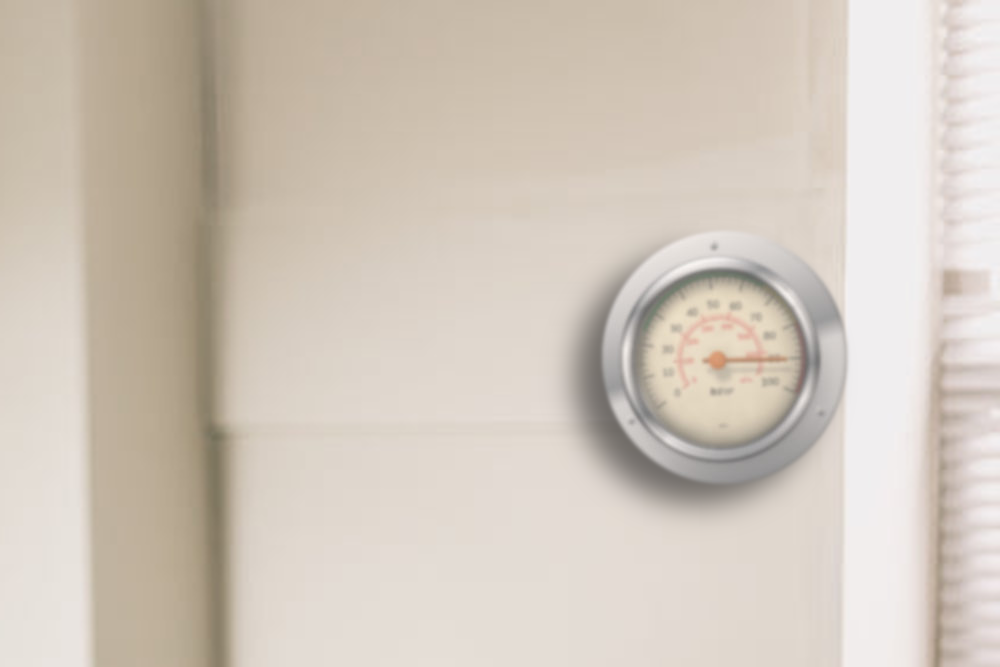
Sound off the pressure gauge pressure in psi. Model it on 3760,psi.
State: 90,psi
